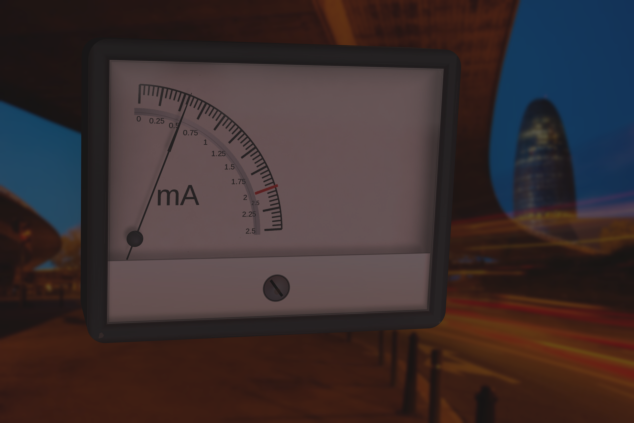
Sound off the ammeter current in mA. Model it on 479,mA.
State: 0.55,mA
